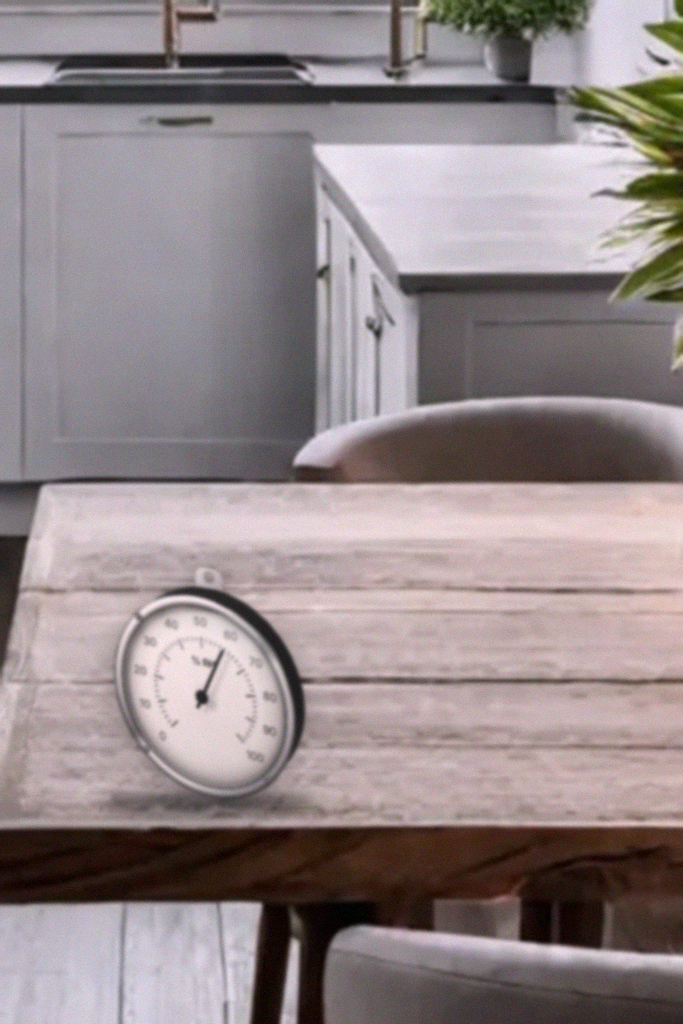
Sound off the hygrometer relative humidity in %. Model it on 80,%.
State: 60,%
